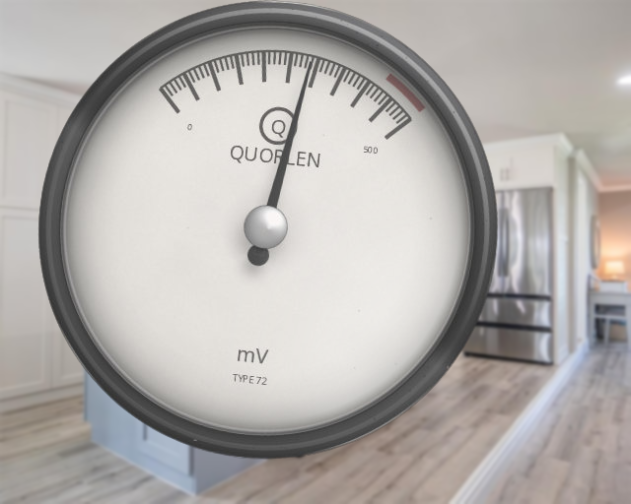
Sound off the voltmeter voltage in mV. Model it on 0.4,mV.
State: 290,mV
